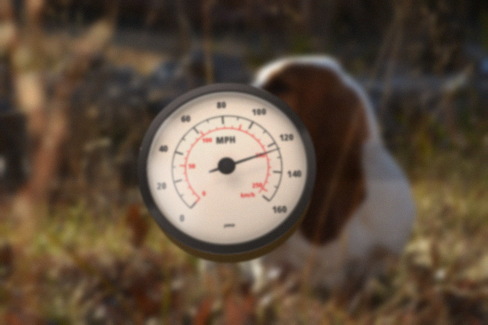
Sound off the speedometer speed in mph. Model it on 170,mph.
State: 125,mph
